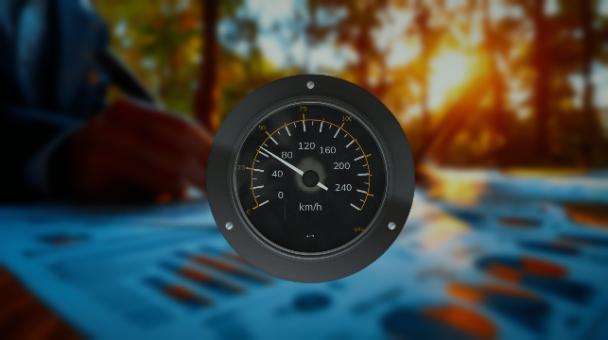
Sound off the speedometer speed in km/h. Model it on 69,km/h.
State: 65,km/h
